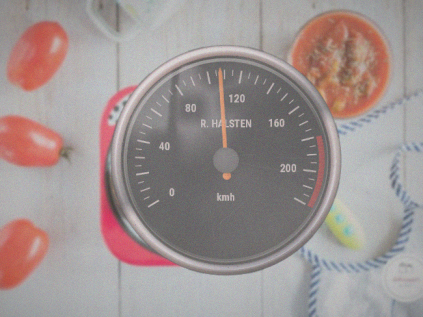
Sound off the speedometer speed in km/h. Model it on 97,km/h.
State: 107.5,km/h
